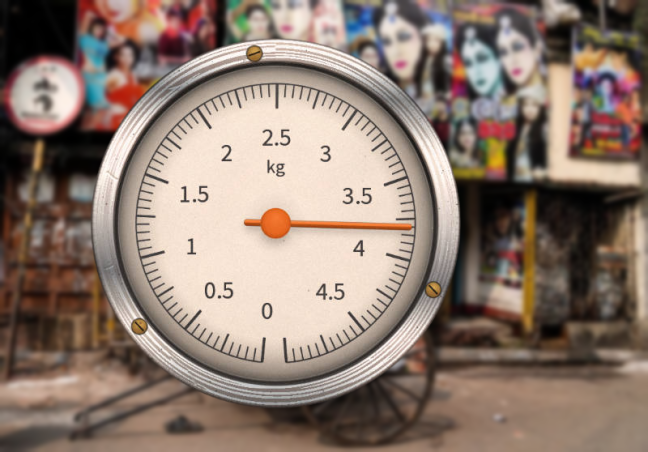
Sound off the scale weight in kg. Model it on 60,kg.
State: 3.8,kg
